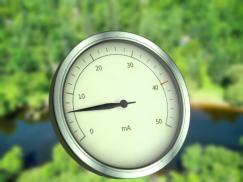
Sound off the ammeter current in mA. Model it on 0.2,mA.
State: 6,mA
